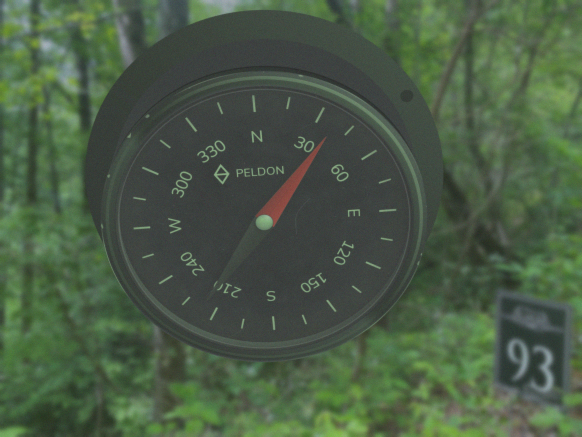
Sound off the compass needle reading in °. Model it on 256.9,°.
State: 37.5,°
